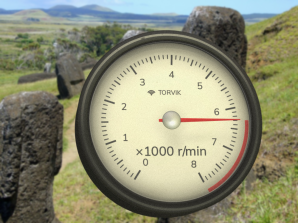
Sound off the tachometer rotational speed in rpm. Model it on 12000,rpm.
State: 6300,rpm
